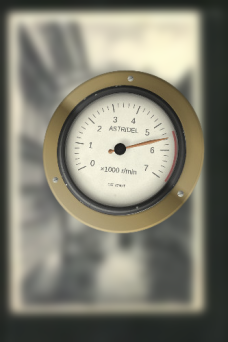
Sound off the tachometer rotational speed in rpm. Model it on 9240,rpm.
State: 5600,rpm
